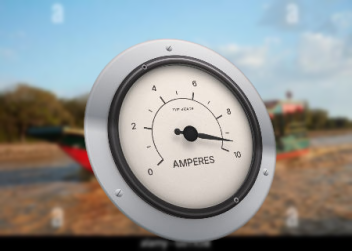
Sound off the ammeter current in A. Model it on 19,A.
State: 9.5,A
